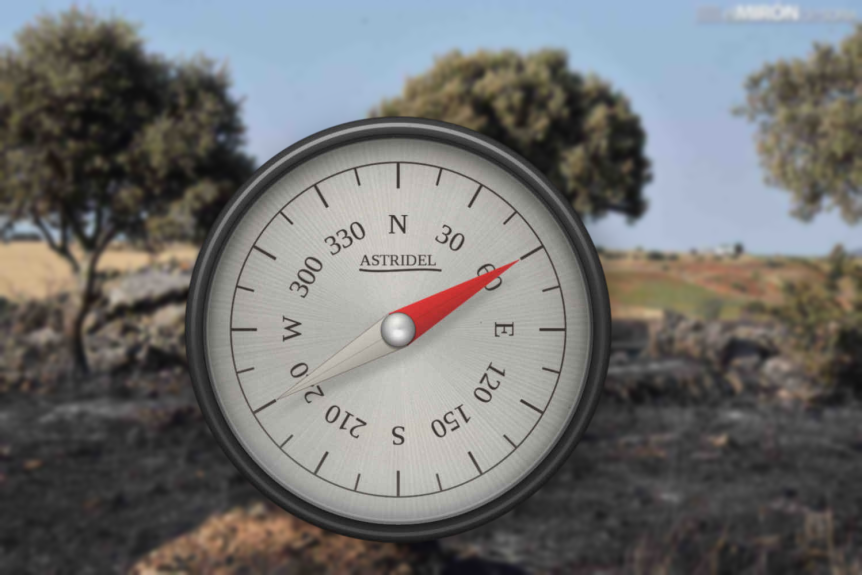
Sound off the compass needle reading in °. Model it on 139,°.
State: 60,°
